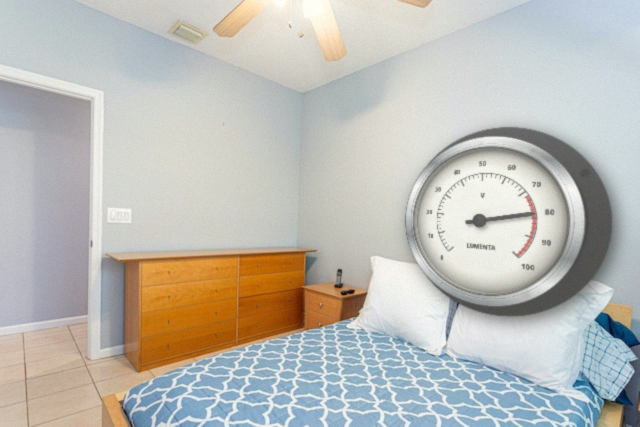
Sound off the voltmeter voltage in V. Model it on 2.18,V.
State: 80,V
